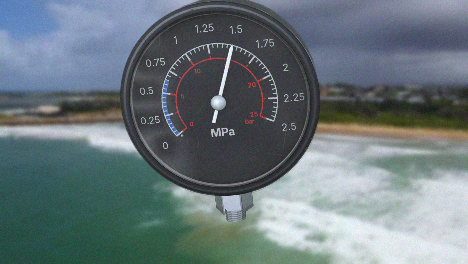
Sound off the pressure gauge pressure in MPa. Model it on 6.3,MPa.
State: 1.5,MPa
